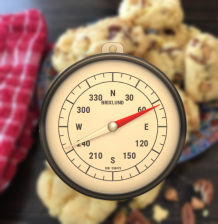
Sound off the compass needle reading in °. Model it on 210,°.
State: 65,°
